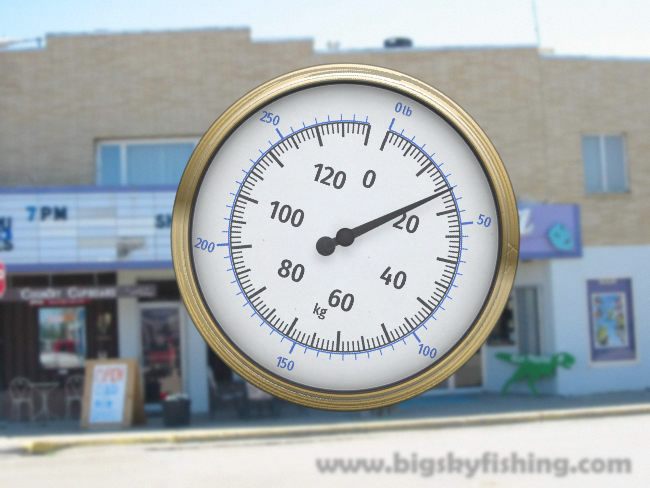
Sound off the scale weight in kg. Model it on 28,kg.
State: 16,kg
